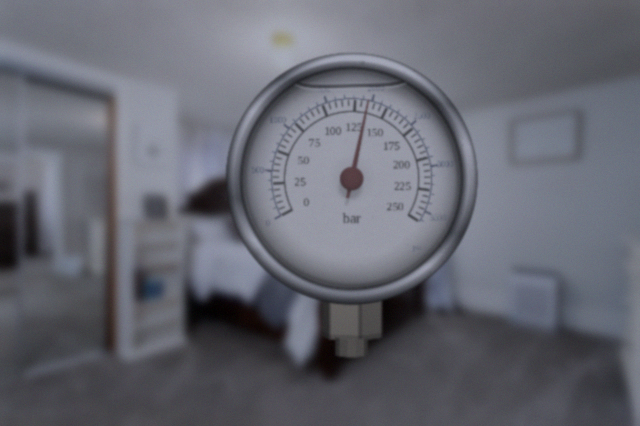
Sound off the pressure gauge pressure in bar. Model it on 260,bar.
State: 135,bar
